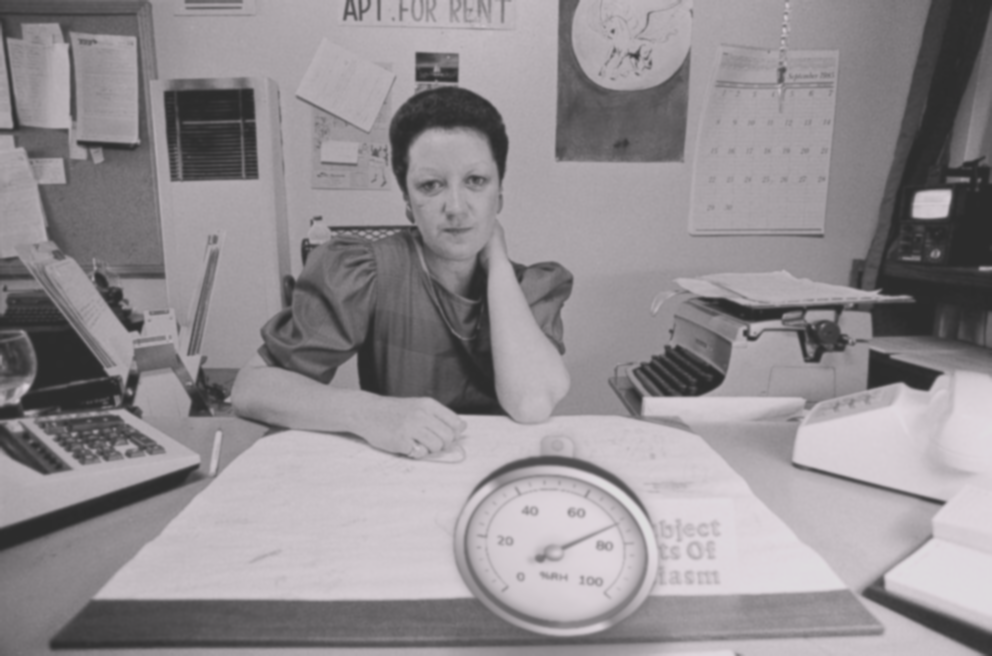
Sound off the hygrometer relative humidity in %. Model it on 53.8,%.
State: 72,%
